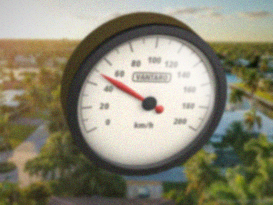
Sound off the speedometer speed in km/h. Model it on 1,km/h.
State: 50,km/h
